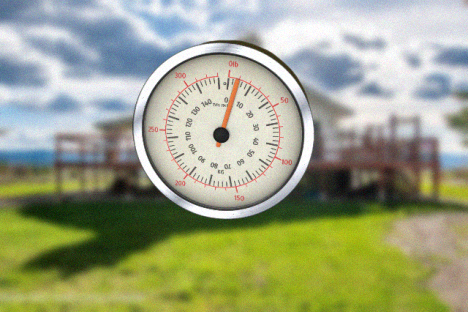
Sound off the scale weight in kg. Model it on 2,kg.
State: 4,kg
